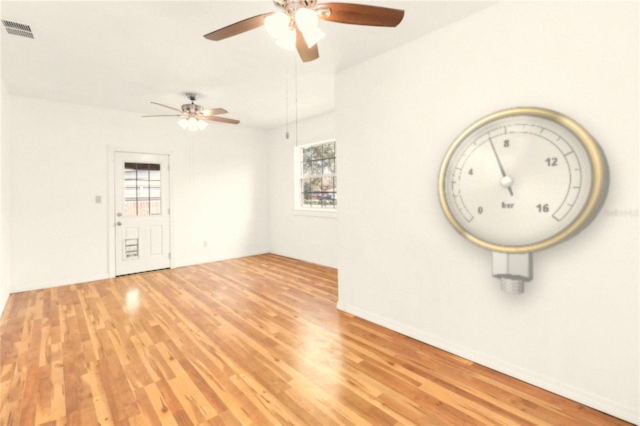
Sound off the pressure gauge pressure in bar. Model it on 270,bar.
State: 7,bar
